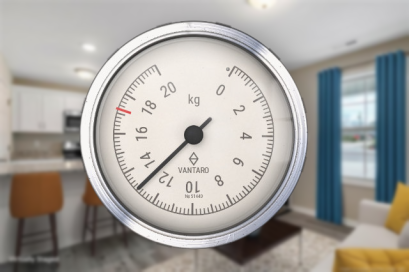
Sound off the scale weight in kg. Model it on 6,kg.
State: 13,kg
